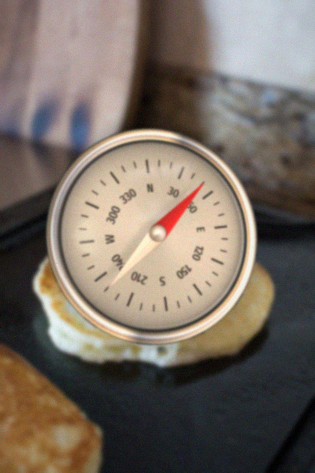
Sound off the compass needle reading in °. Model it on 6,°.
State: 50,°
